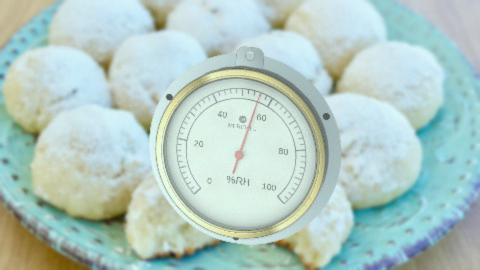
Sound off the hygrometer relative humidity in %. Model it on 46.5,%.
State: 56,%
